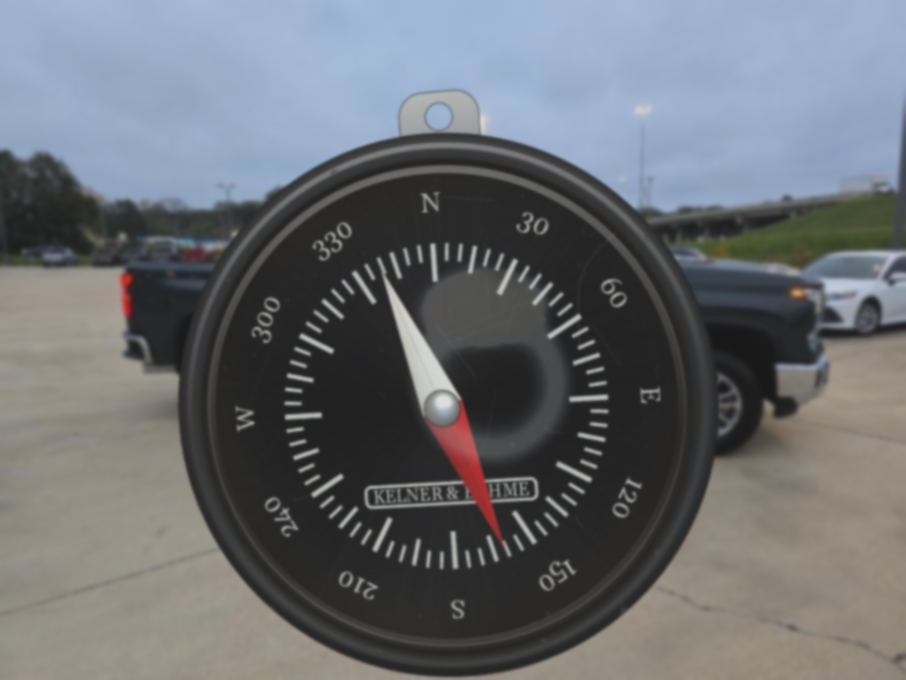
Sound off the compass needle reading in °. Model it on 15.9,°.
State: 160,°
